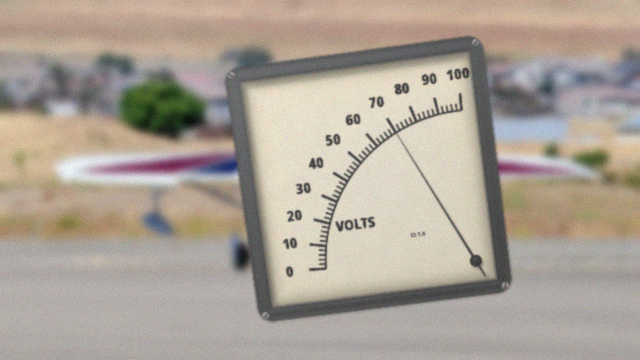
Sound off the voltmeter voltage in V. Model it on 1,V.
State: 70,V
